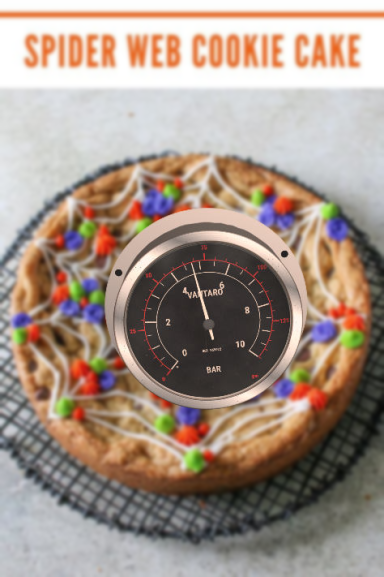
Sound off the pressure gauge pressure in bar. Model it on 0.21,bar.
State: 4.75,bar
